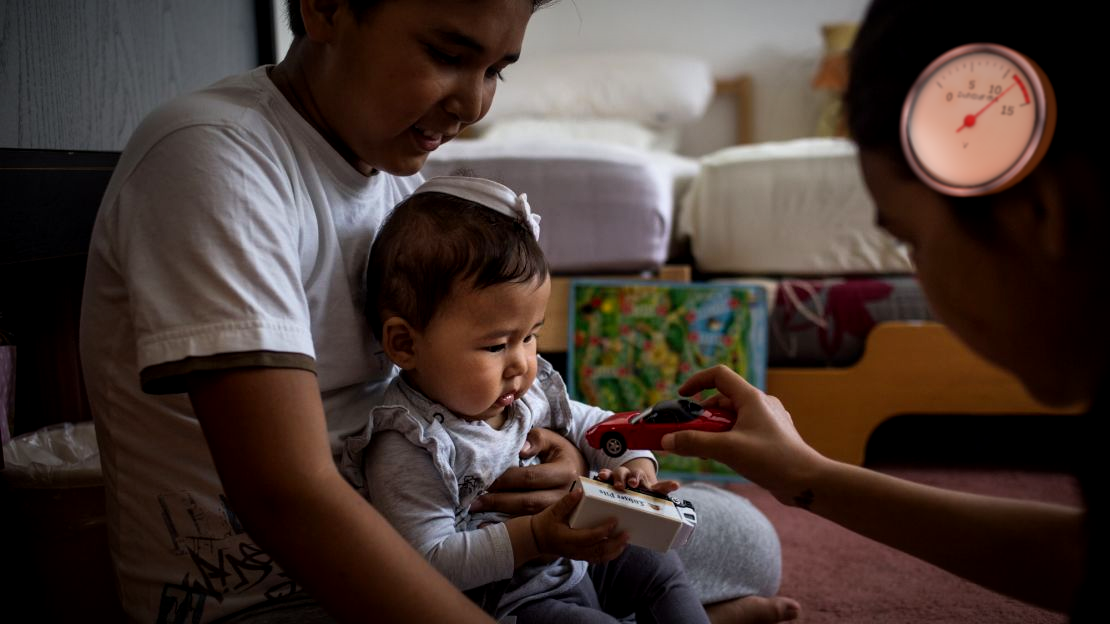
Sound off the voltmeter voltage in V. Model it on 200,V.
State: 12,V
